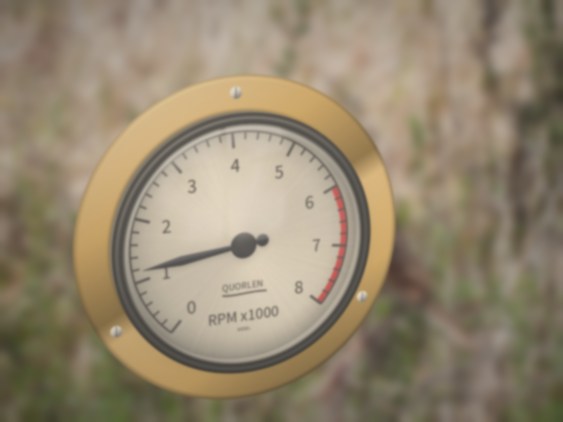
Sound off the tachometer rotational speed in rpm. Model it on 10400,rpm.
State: 1200,rpm
